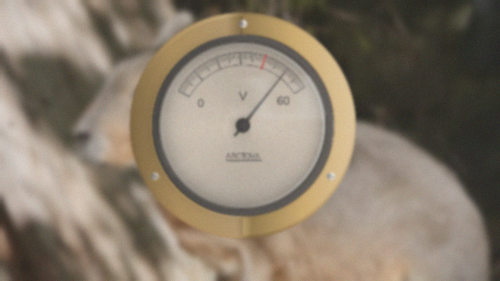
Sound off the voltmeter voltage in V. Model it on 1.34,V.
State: 50,V
